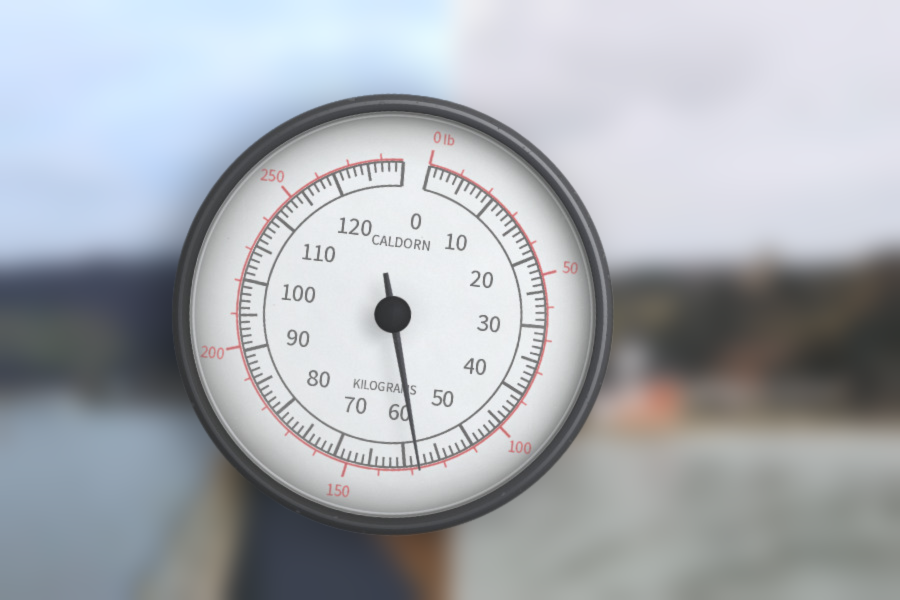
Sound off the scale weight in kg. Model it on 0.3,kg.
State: 58,kg
